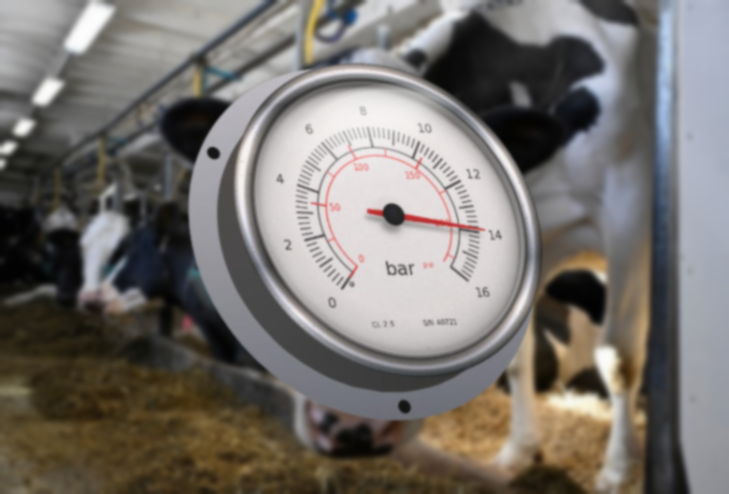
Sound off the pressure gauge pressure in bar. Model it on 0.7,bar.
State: 14,bar
